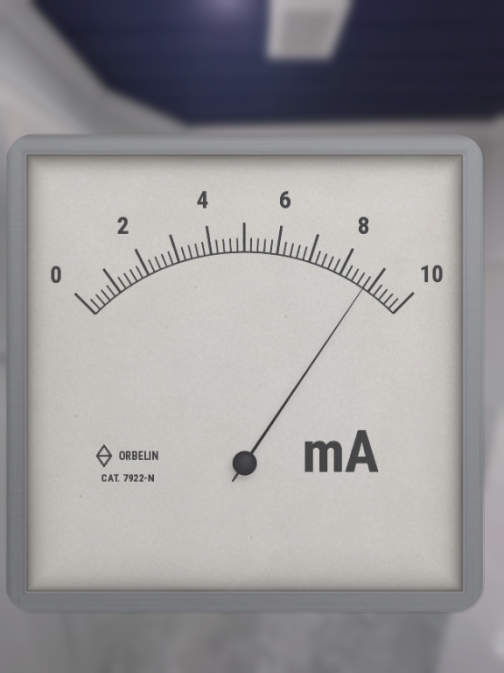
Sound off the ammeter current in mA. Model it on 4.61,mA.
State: 8.8,mA
